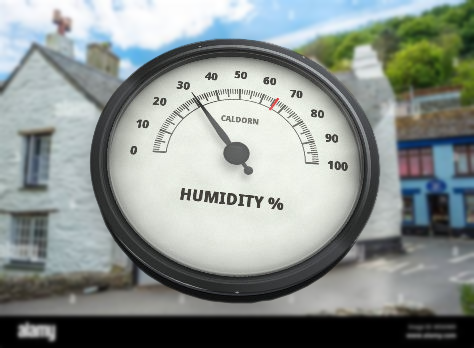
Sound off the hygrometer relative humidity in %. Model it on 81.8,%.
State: 30,%
